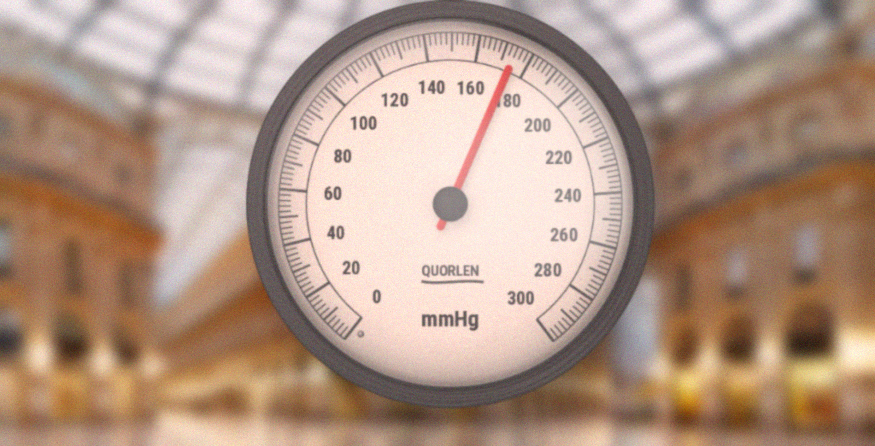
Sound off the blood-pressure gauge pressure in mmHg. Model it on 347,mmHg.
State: 174,mmHg
